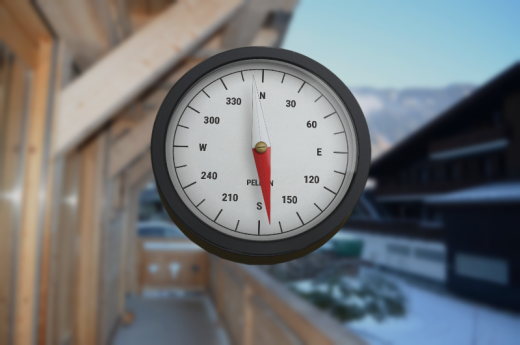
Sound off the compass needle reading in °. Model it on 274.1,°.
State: 172.5,°
